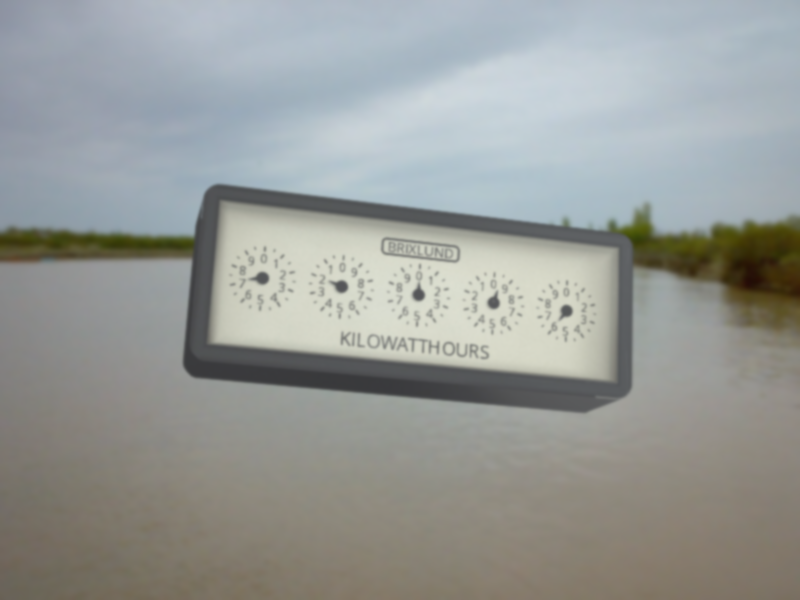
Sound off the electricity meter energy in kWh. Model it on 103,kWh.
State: 71996,kWh
